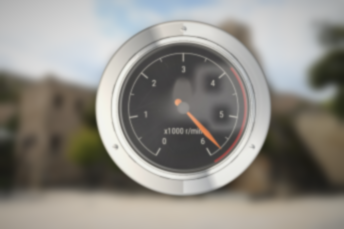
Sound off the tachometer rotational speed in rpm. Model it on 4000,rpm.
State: 5750,rpm
